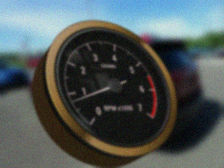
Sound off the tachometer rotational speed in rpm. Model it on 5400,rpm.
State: 750,rpm
